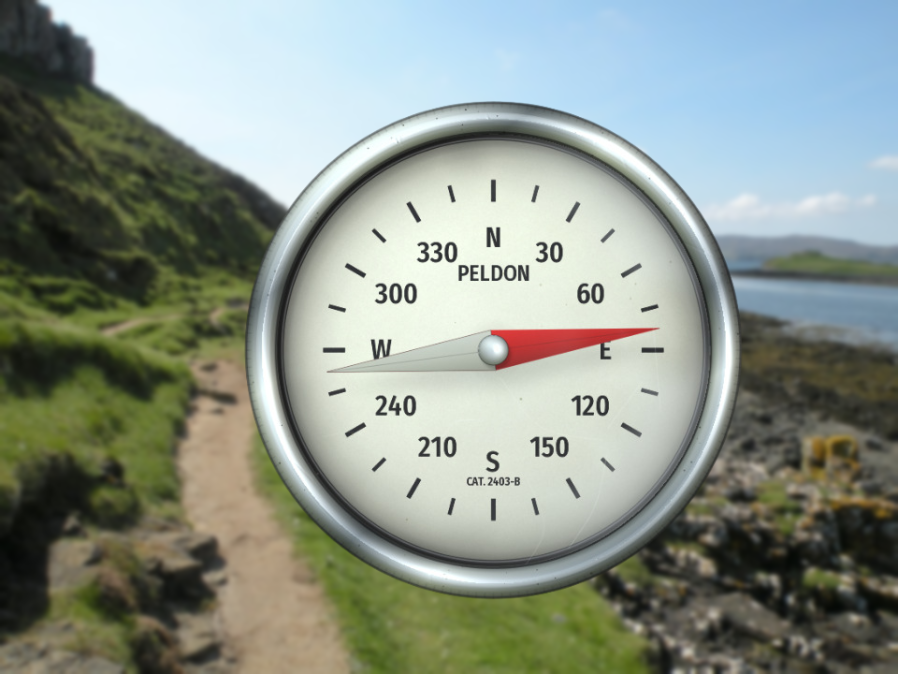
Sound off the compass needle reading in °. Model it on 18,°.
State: 82.5,°
